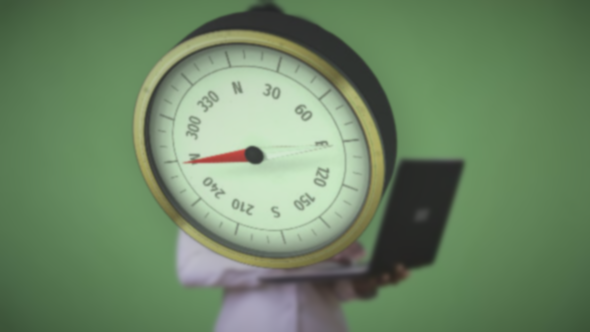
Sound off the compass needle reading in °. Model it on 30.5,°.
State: 270,°
